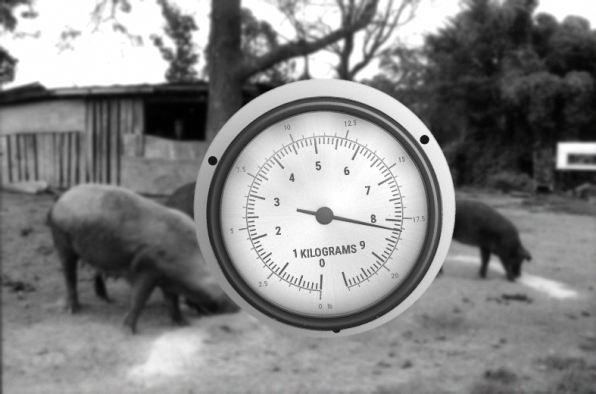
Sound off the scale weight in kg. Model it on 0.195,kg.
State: 8.2,kg
